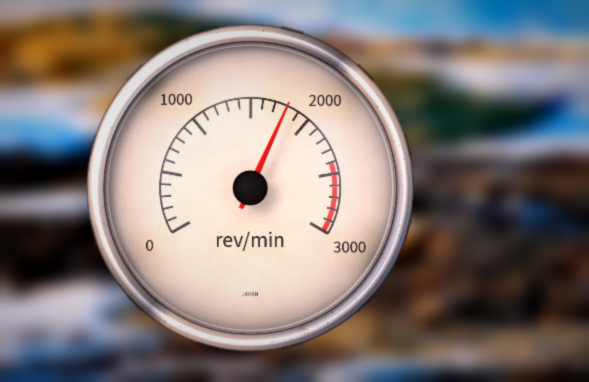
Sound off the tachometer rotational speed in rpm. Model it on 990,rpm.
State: 1800,rpm
